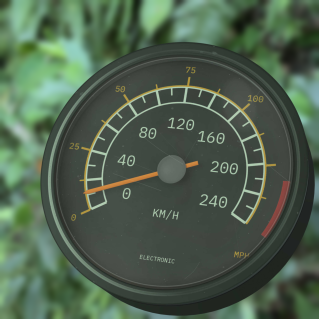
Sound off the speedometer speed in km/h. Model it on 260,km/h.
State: 10,km/h
